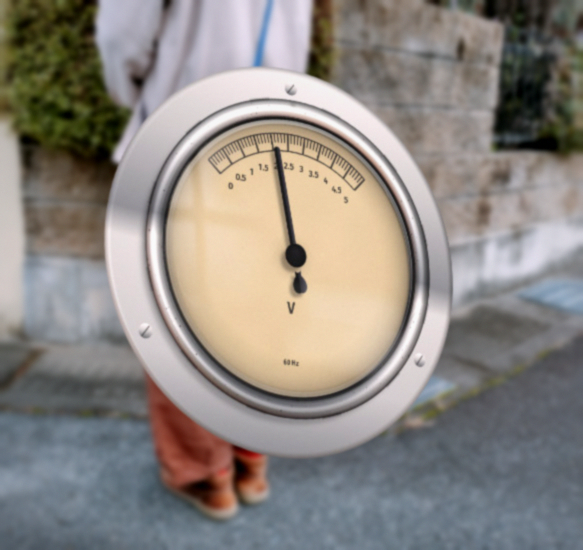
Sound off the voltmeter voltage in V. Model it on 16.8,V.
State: 2,V
